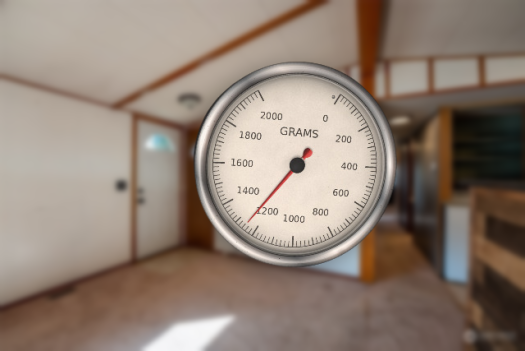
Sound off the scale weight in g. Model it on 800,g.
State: 1260,g
